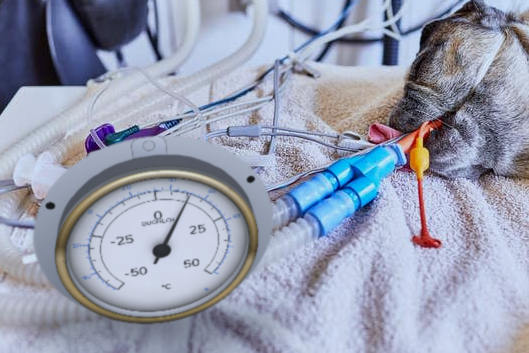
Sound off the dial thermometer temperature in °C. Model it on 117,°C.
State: 10,°C
